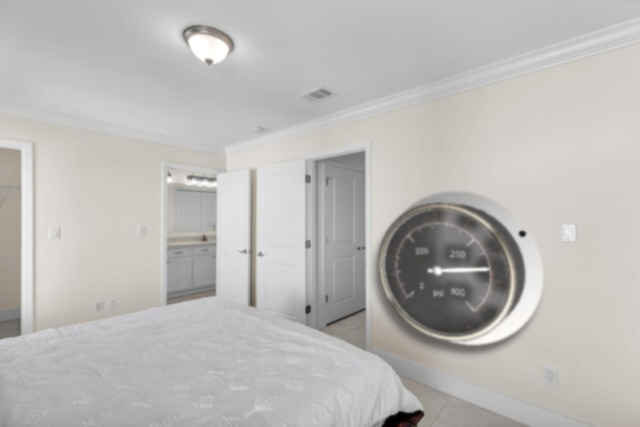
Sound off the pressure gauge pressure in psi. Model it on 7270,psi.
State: 240,psi
